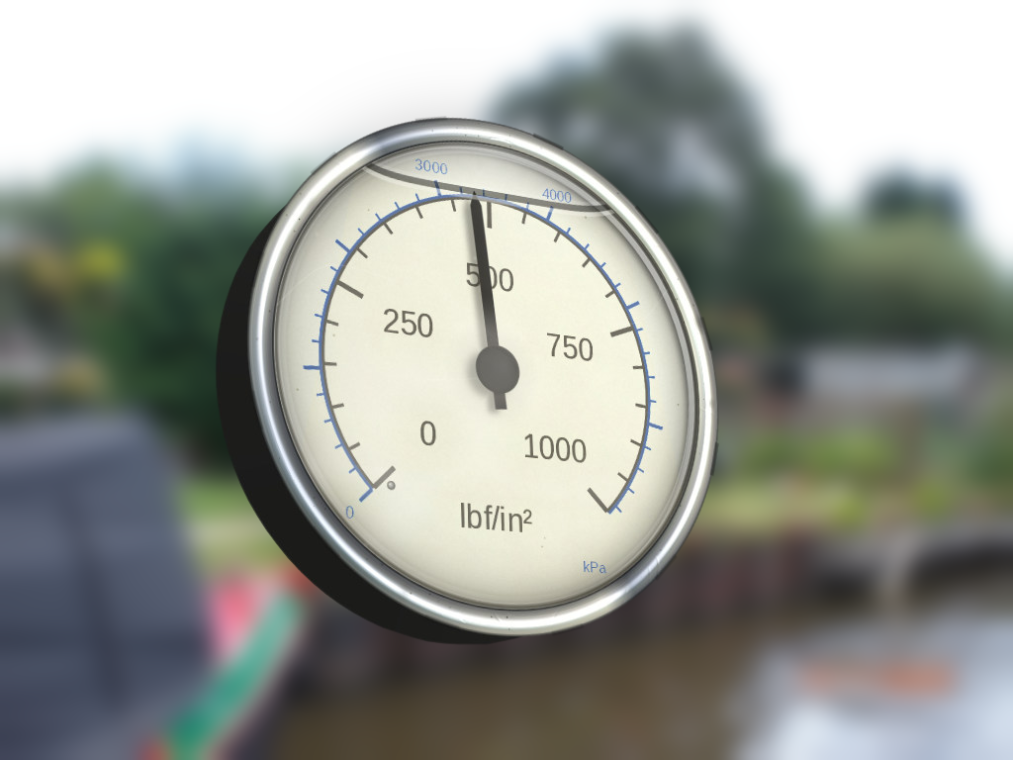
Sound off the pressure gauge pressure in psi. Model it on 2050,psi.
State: 475,psi
